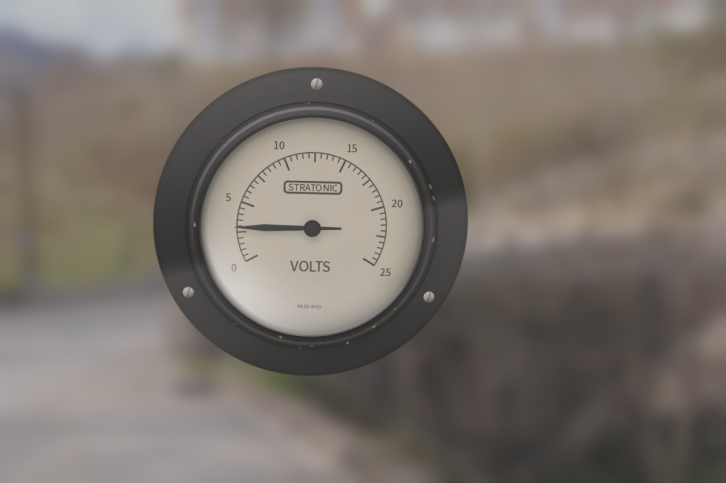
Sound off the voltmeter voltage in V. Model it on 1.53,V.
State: 3,V
